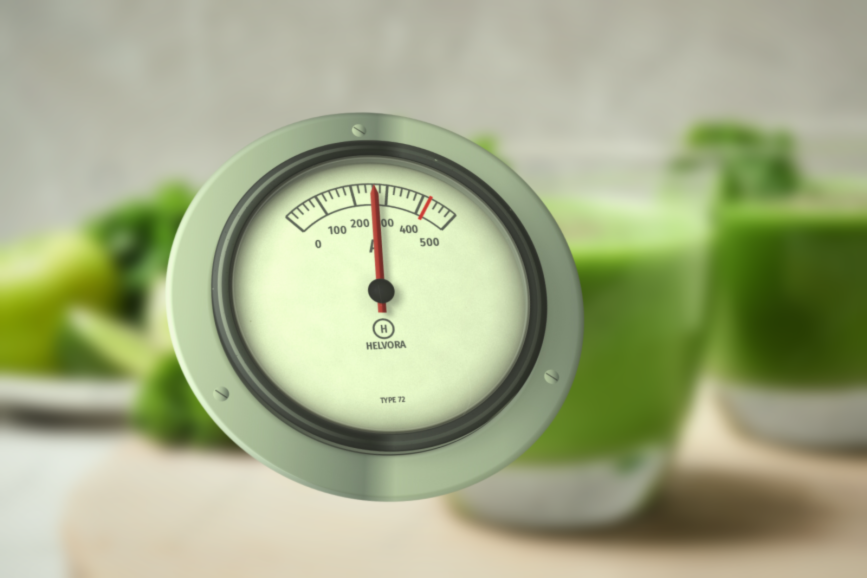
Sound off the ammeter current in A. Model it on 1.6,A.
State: 260,A
